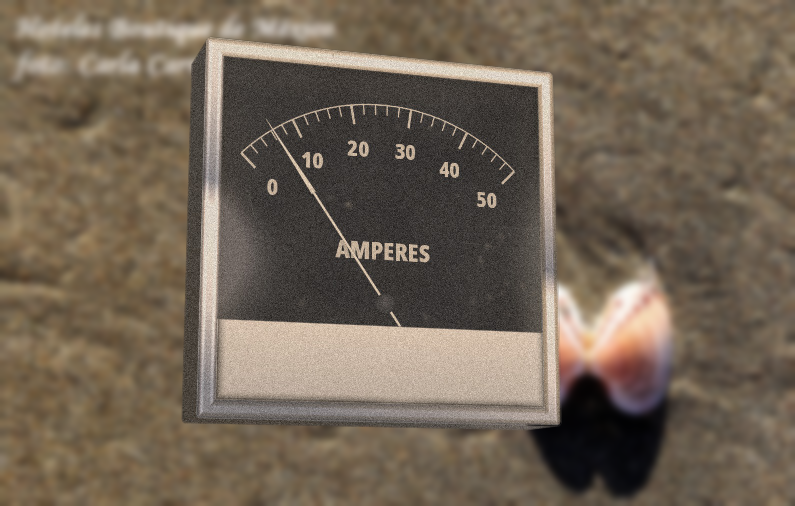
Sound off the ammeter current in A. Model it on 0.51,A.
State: 6,A
